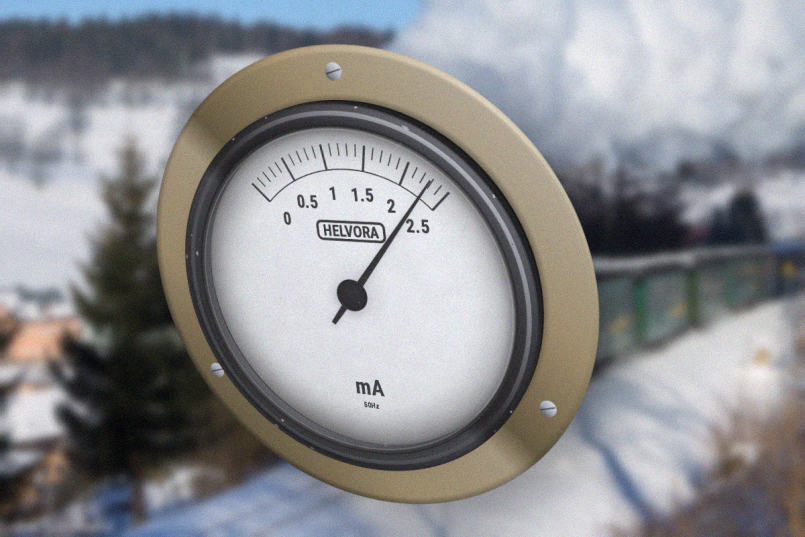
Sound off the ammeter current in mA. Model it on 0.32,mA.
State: 2.3,mA
